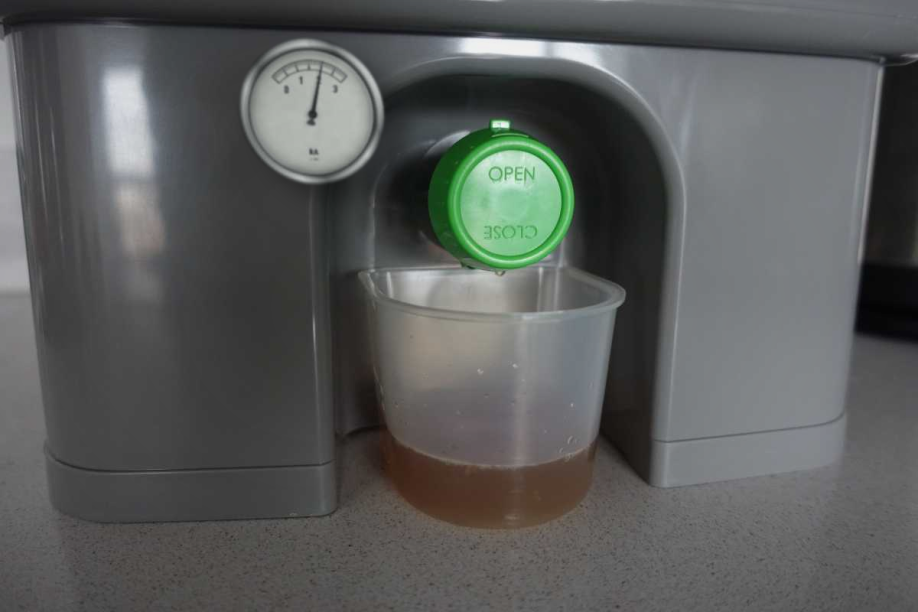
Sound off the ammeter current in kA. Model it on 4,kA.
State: 2,kA
